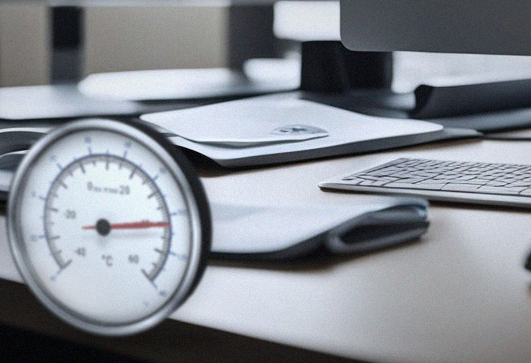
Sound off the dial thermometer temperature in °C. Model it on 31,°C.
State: 40,°C
